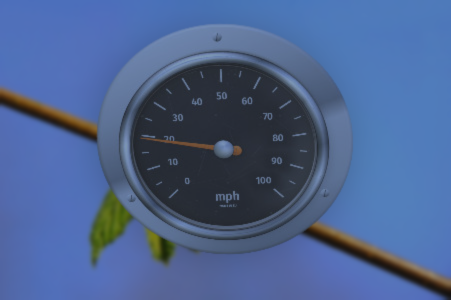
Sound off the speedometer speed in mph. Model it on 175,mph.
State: 20,mph
